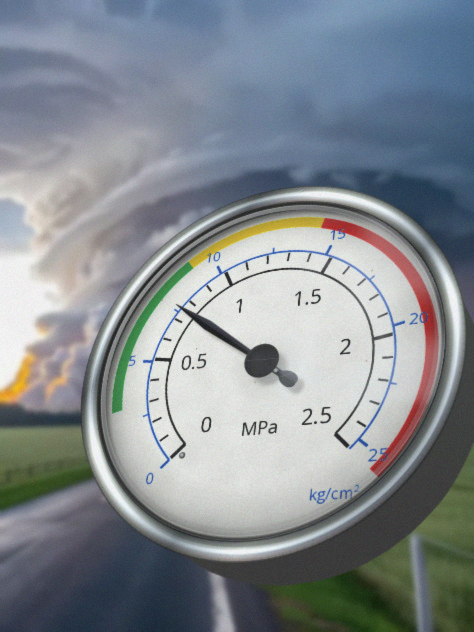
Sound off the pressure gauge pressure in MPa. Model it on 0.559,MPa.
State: 0.75,MPa
